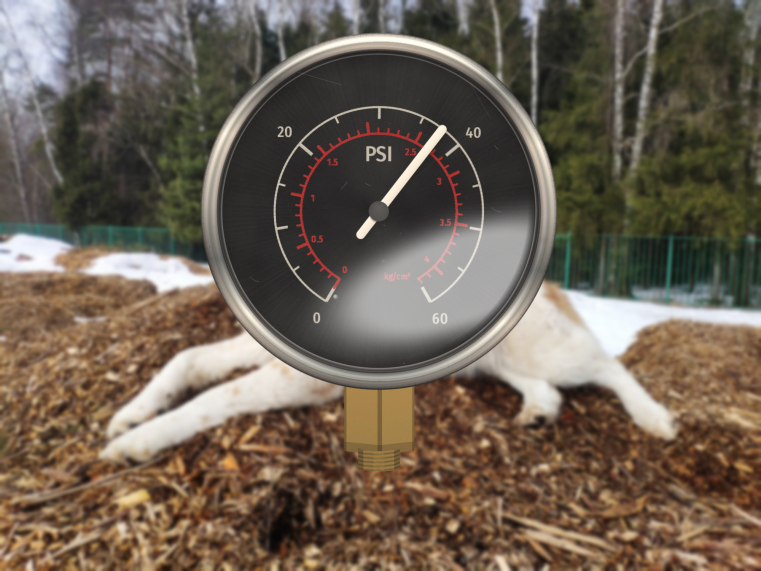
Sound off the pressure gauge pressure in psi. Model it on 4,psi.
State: 37.5,psi
